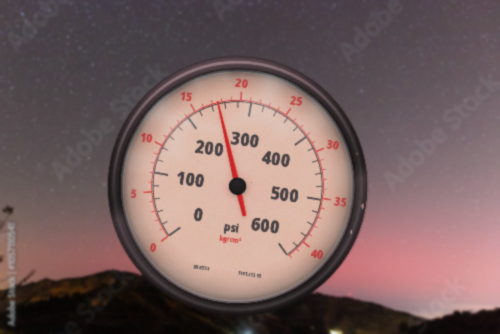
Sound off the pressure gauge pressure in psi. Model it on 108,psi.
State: 250,psi
